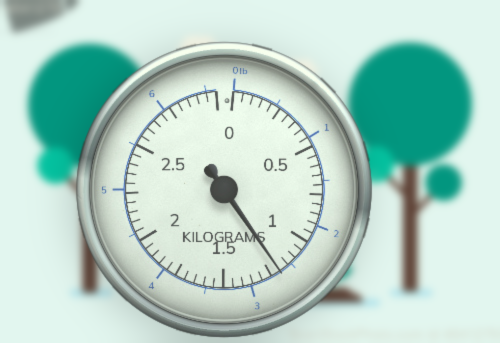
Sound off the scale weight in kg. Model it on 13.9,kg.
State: 1.2,kg
